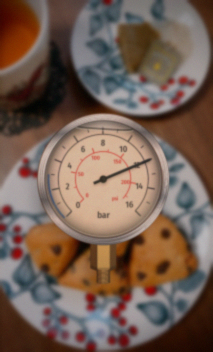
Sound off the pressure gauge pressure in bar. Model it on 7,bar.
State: 12,bar
